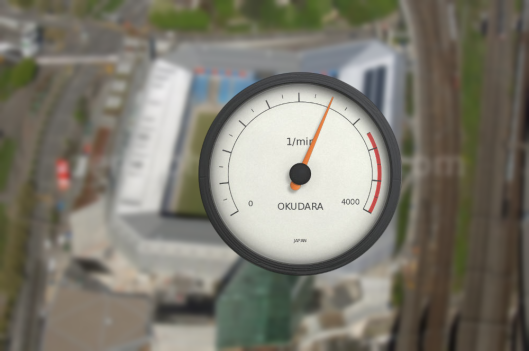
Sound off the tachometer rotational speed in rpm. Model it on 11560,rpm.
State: 2400,rpm
